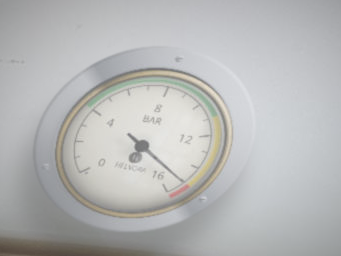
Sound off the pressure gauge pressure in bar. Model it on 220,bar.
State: 15,bar
